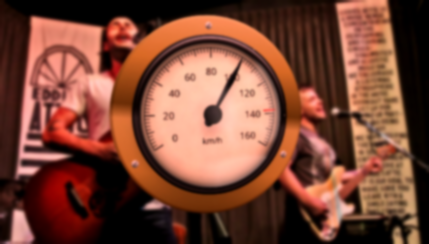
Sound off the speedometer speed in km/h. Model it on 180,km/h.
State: 100,km/h
